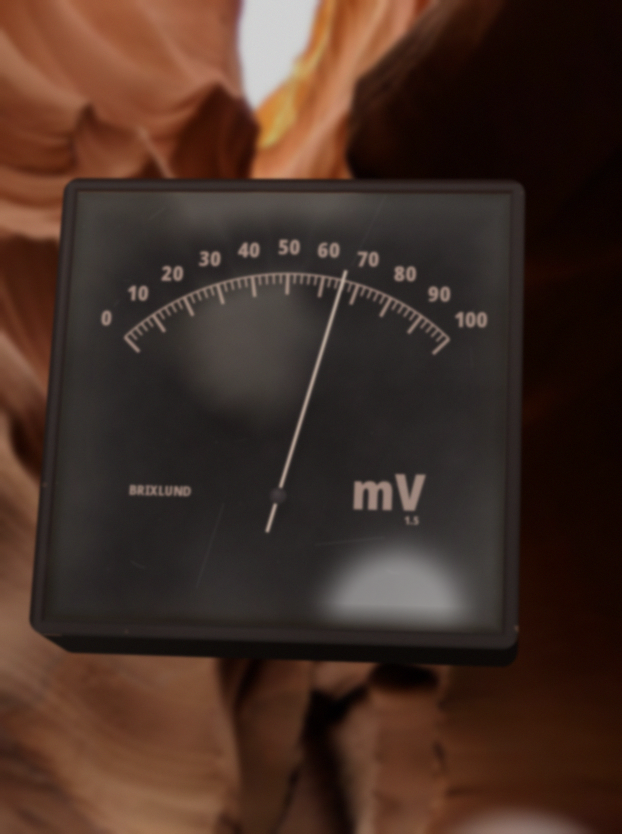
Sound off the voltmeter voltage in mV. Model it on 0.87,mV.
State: 66,mV
